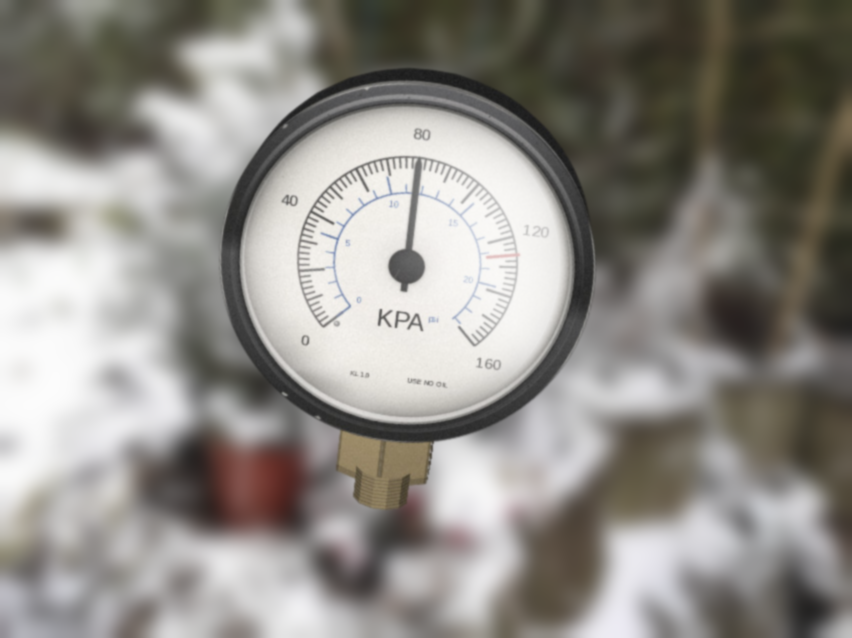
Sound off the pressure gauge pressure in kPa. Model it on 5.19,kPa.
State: 80,kPa
